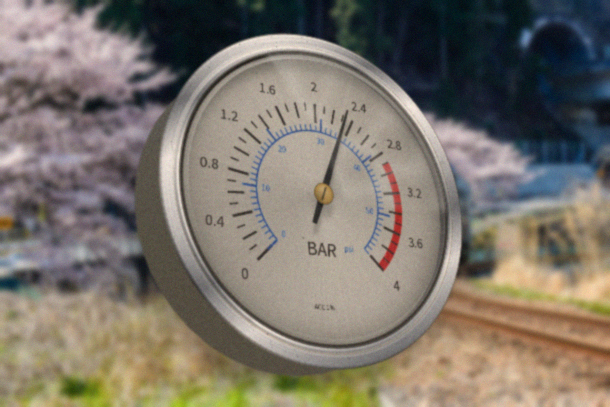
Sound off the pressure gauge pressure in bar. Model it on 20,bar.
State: 2.3,bar
